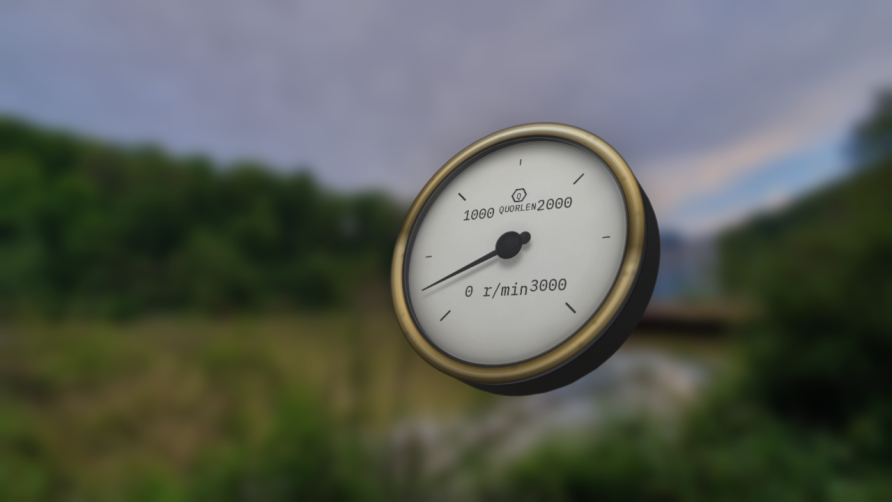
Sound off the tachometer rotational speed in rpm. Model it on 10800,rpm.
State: 250,rpm
